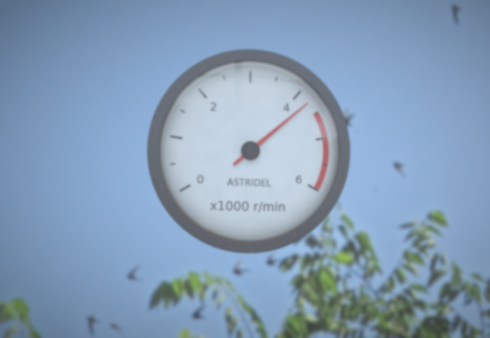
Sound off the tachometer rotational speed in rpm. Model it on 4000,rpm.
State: 4250,rpm
